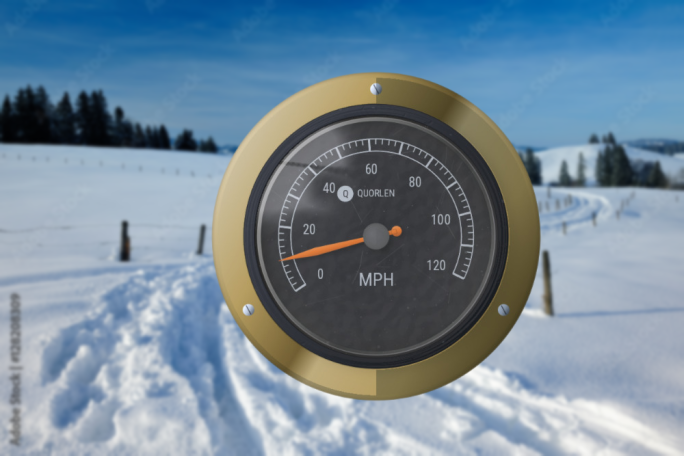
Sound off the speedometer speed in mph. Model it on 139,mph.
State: 10,mph
